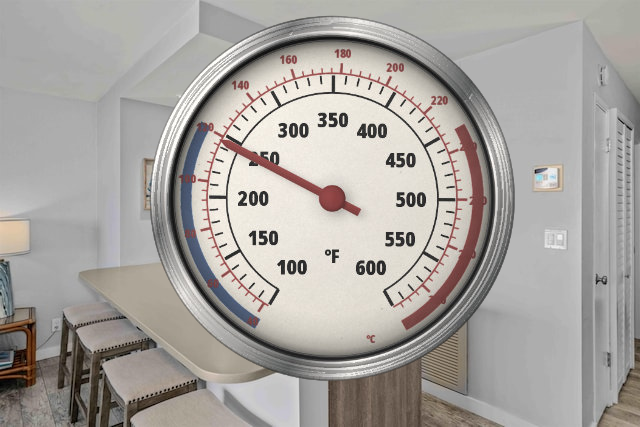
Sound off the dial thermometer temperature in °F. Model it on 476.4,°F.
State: 245,°F
